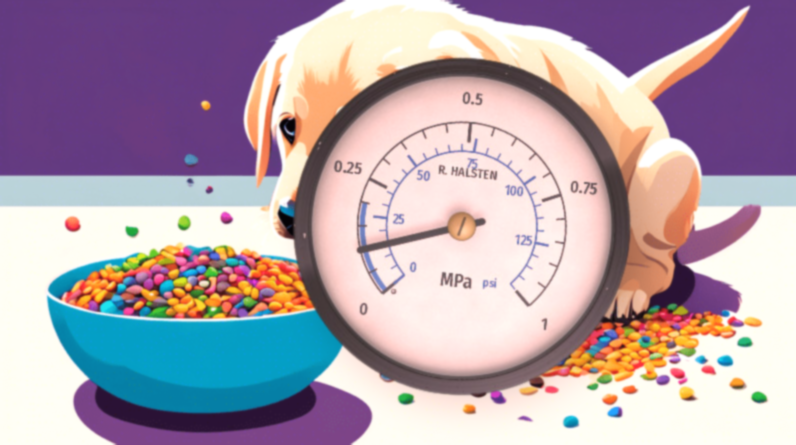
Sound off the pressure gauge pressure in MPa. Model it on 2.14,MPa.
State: 0.1,MPa
